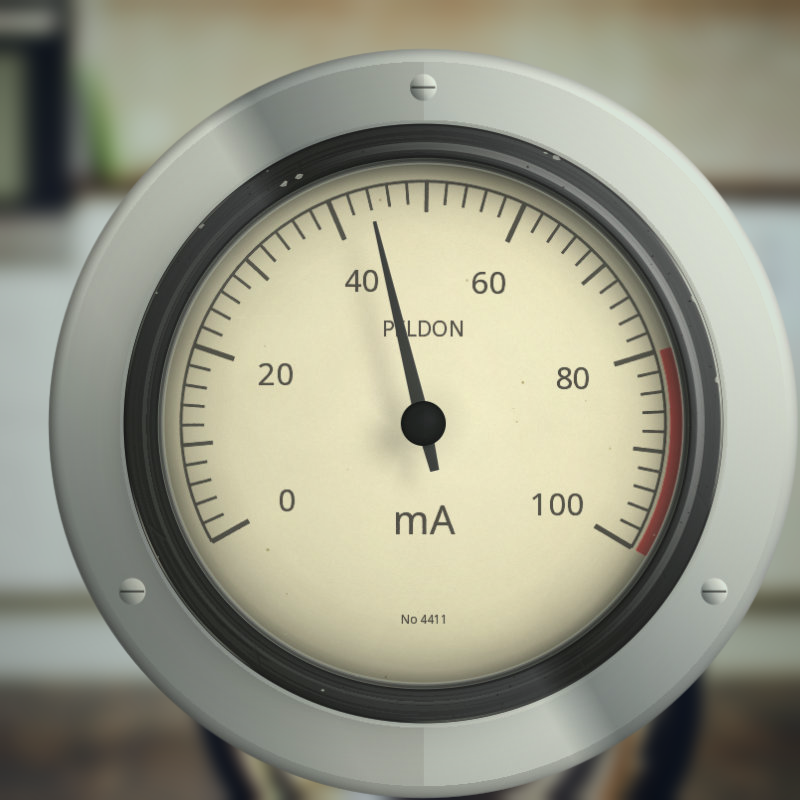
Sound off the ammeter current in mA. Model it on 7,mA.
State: 44,mA
